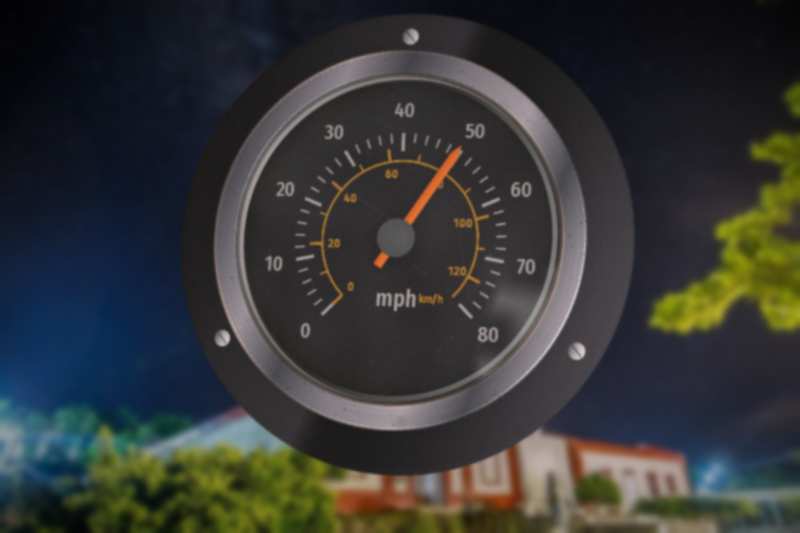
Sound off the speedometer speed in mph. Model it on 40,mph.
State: 50,mph
